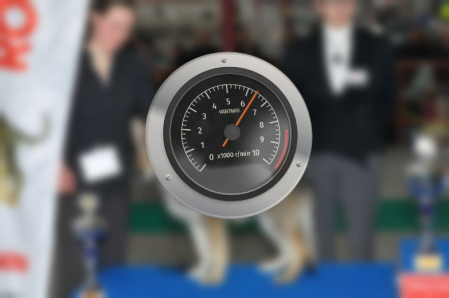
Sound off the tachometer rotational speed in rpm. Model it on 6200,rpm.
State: 6400,rpm
